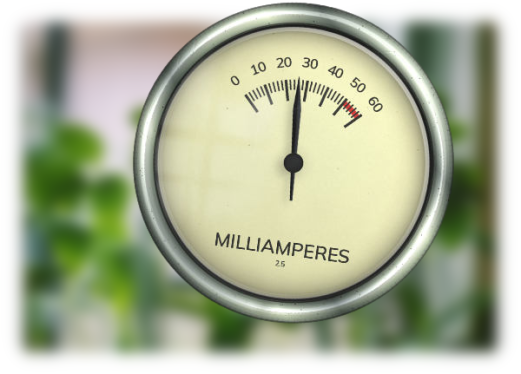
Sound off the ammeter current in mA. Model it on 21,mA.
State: 26,mA
